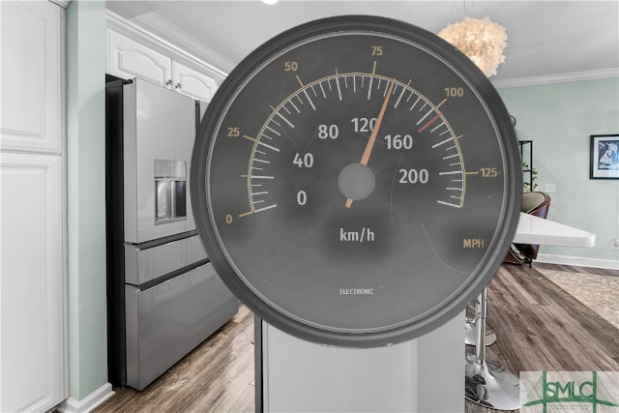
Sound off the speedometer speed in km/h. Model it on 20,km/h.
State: 132.5,km/h
